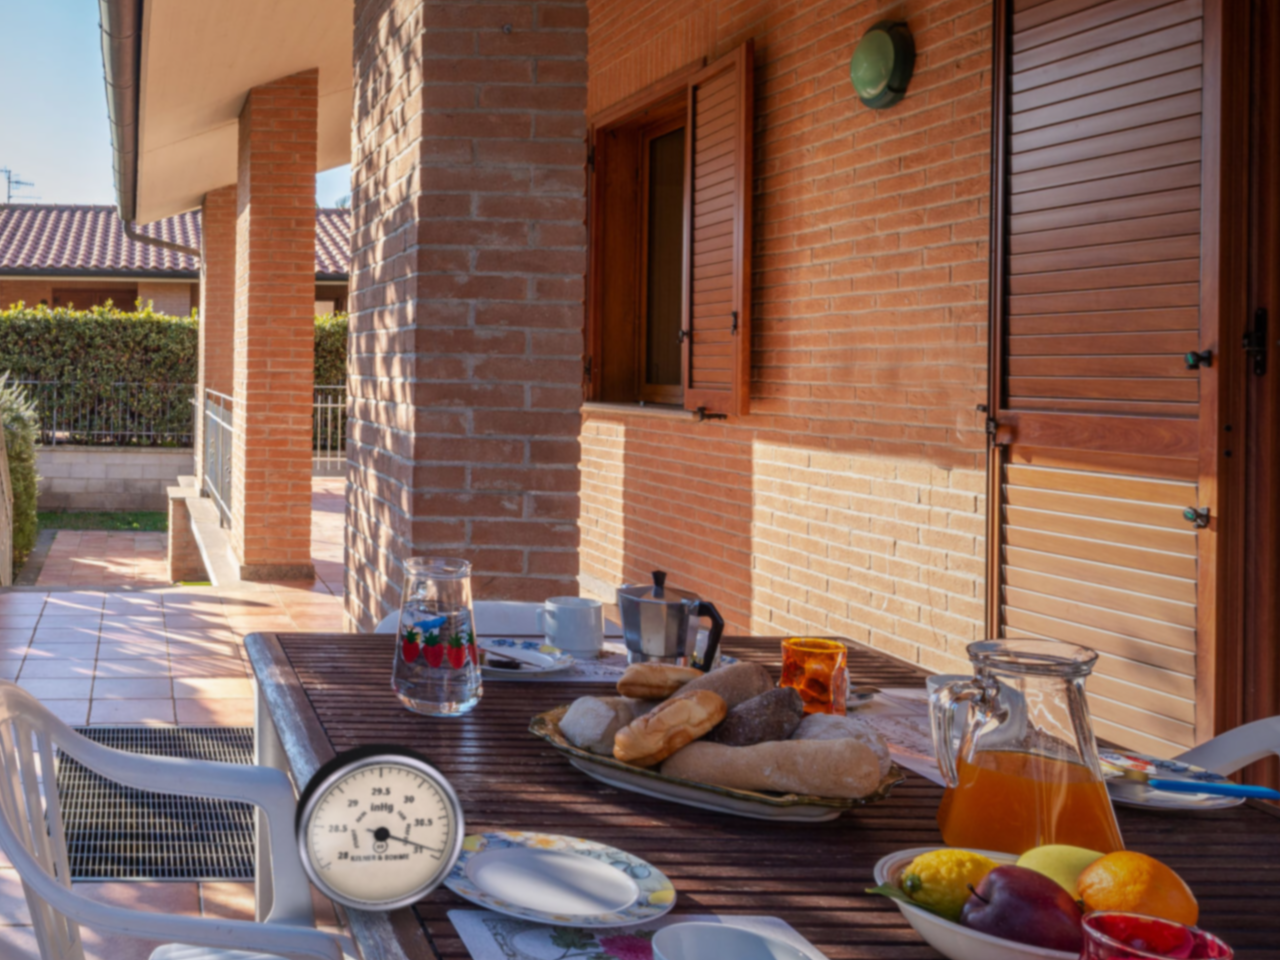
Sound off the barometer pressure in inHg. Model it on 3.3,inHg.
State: 30.9,inHg
